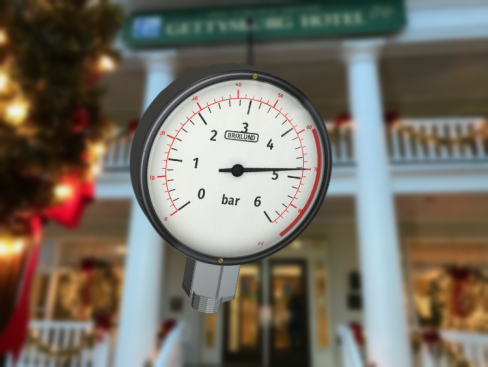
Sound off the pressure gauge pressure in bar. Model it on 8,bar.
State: 4.8,bar
